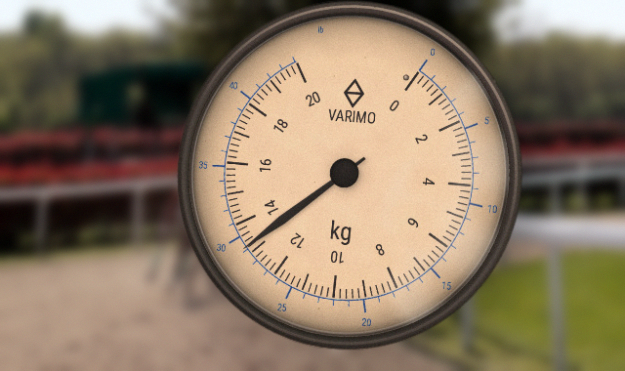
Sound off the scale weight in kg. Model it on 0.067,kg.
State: 13.2,kg
